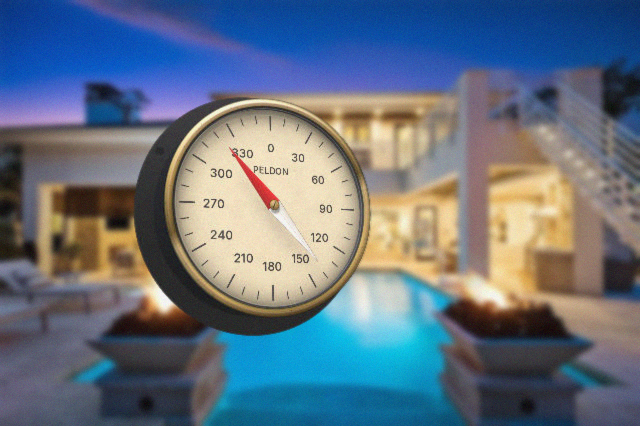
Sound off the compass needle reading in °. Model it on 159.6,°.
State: 320,°
